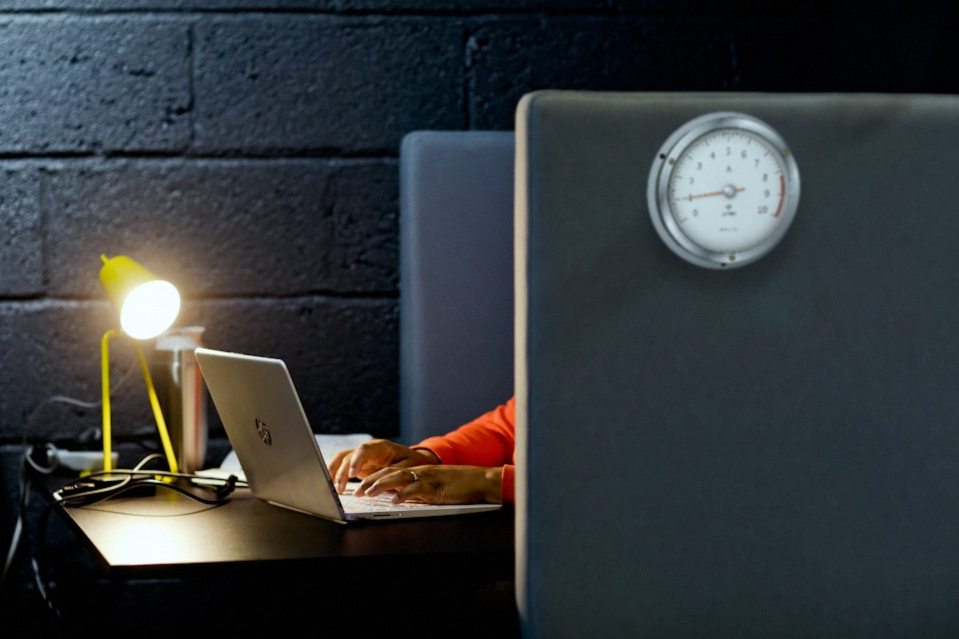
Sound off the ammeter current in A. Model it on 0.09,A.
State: 1,A
